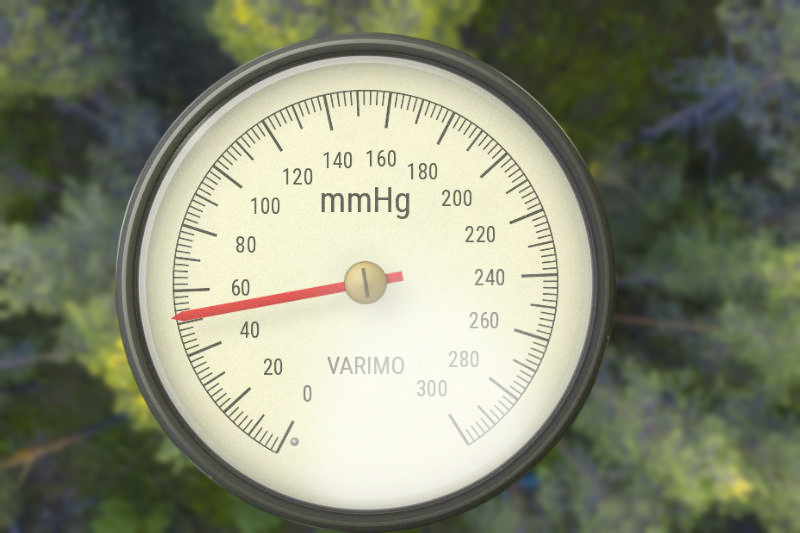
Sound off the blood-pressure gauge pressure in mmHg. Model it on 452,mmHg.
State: 52,mmHg
